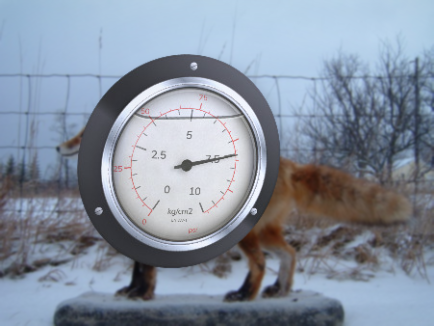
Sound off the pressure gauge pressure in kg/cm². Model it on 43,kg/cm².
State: 7.5,kg/cm²
